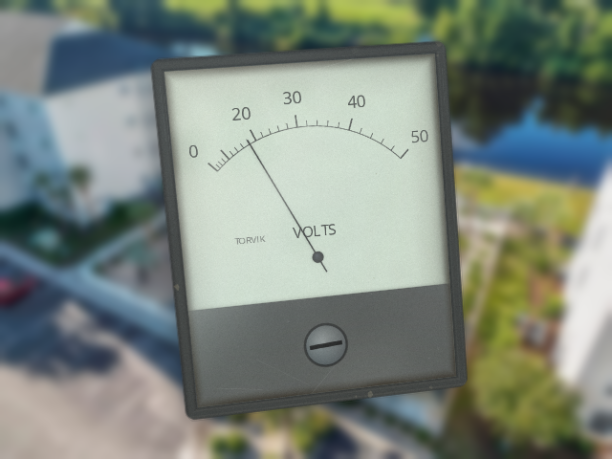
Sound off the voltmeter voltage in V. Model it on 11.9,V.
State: 18,V
